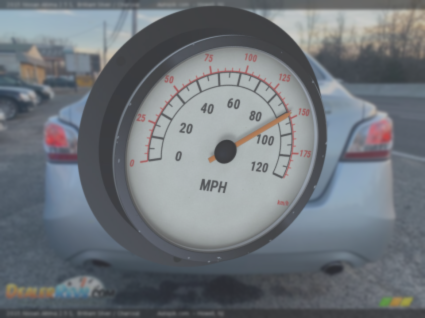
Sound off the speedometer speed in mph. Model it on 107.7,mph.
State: 90,mph
